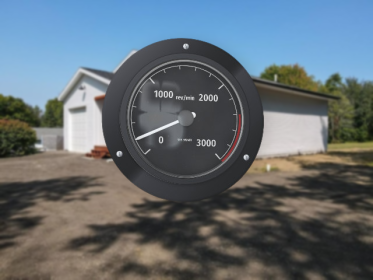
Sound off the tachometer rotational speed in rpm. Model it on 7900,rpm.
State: 200,rpm
